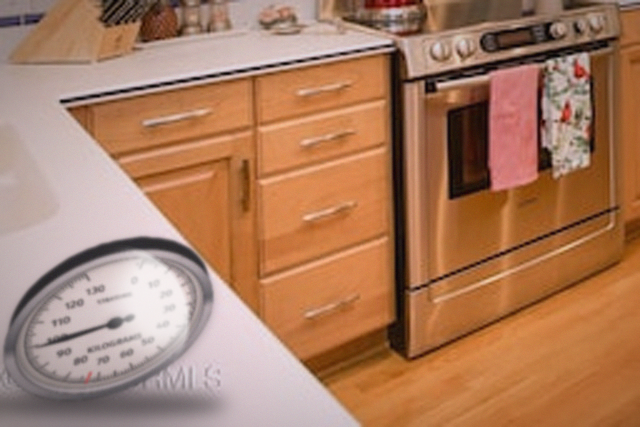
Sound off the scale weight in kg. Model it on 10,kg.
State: 100,kg
